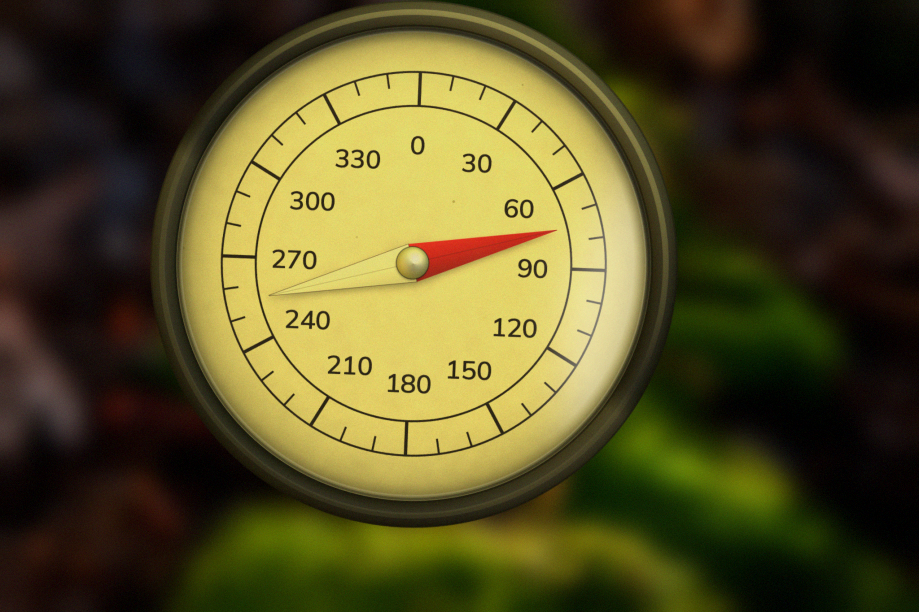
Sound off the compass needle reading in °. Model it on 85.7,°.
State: 75,°
